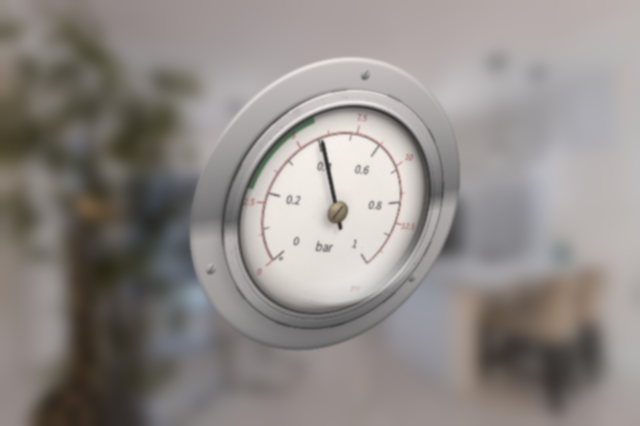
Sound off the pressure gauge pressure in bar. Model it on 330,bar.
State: 0.4,bar
